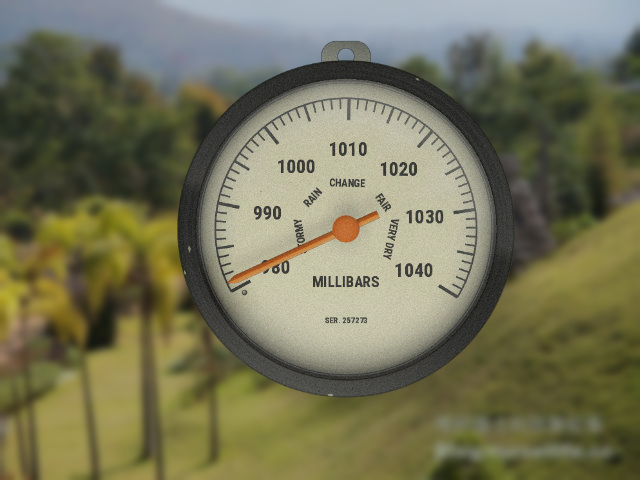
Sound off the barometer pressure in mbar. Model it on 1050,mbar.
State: 981,mbar
